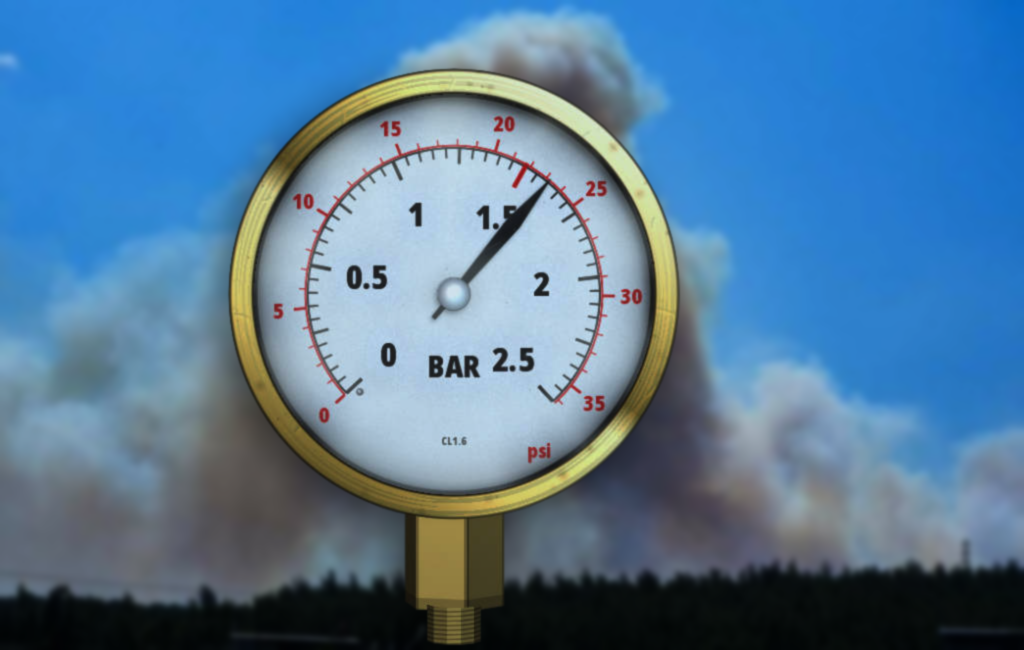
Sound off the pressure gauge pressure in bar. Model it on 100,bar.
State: 1.6,bar
